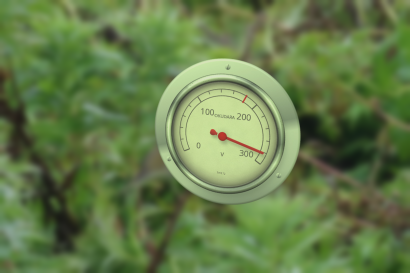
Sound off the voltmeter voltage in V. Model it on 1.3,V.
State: 280,V
